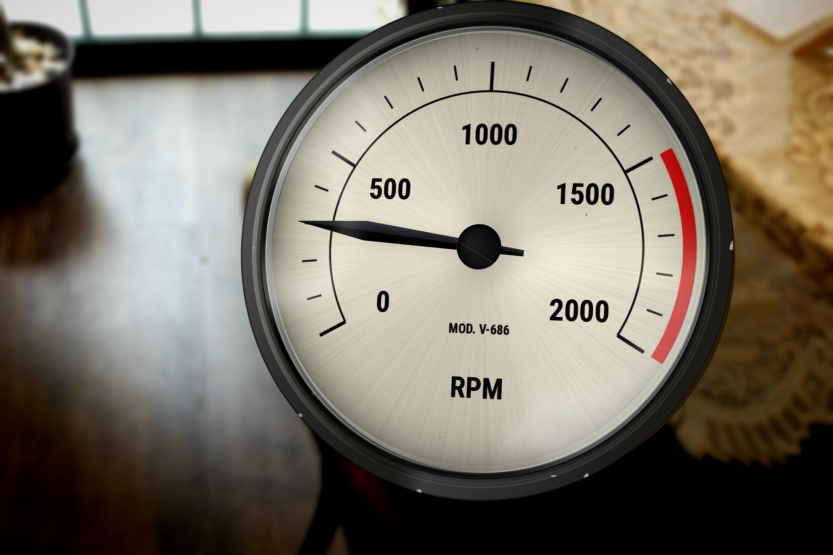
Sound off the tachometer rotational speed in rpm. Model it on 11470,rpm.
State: 300,rpm
